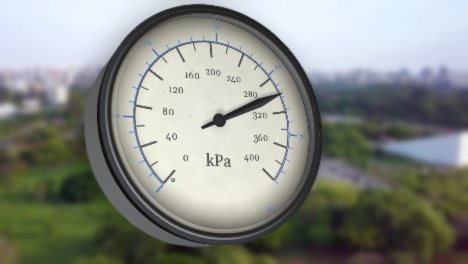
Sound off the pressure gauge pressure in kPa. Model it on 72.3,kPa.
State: 300,kPa
